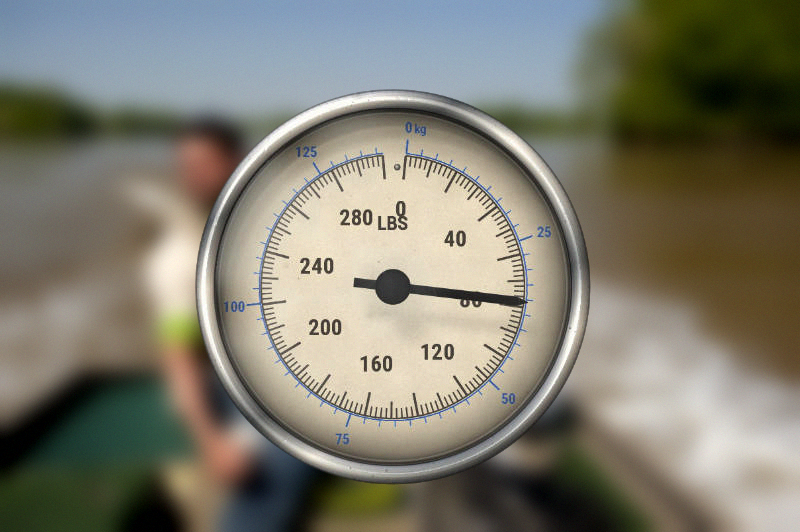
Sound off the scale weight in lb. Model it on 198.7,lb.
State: 78,lb
